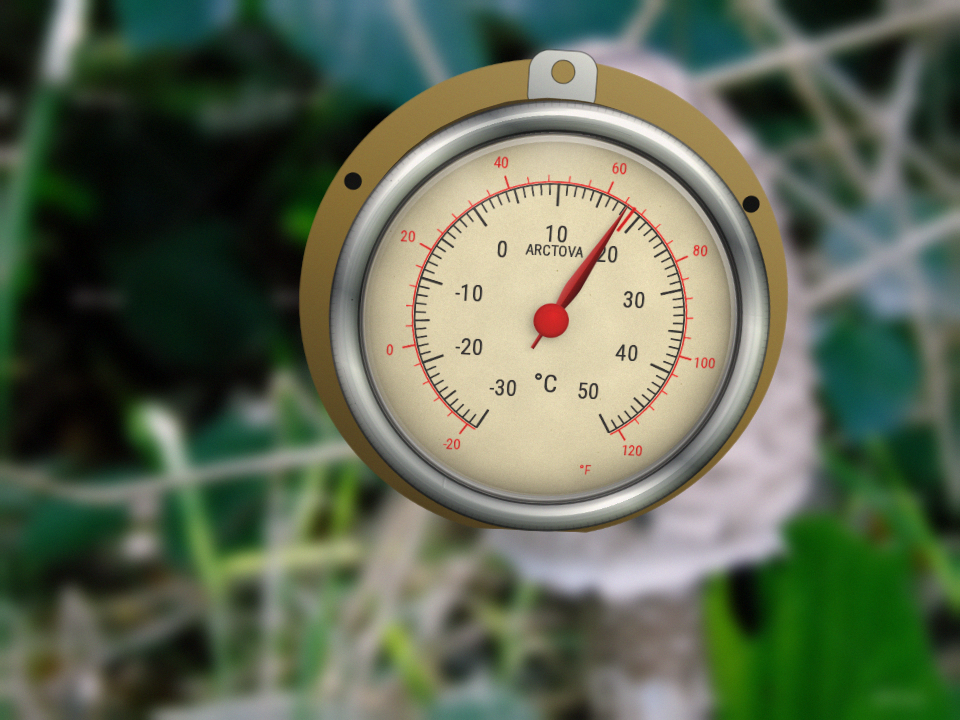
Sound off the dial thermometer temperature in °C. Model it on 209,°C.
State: 18,°C
